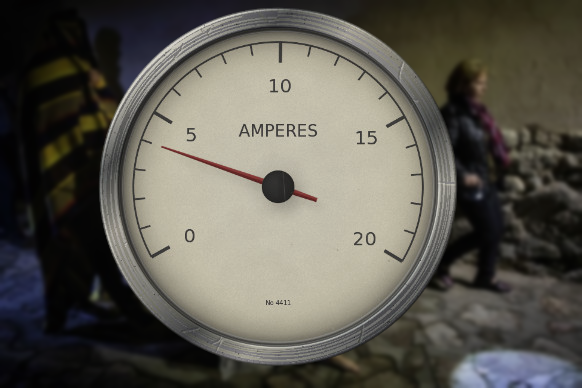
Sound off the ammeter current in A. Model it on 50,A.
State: 4,A
